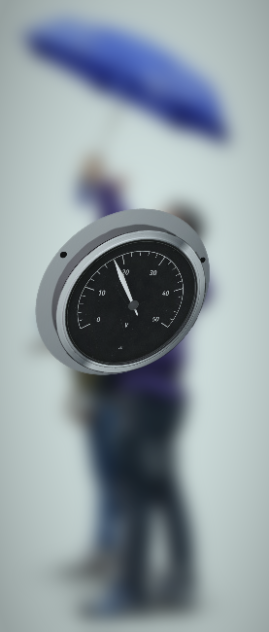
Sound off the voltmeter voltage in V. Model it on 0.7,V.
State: 18,V
